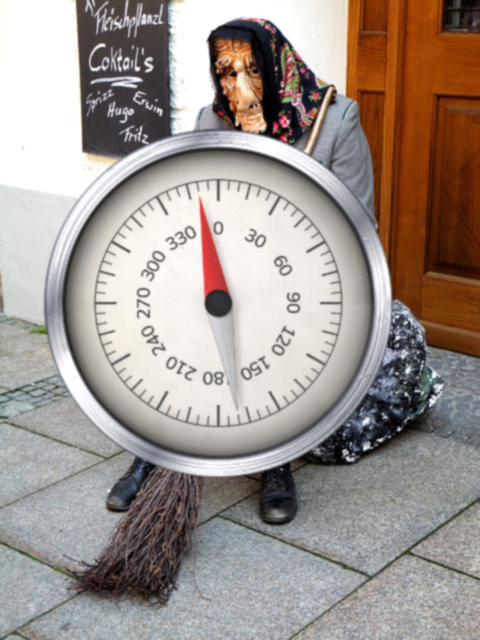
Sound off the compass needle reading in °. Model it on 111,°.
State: 350,°
